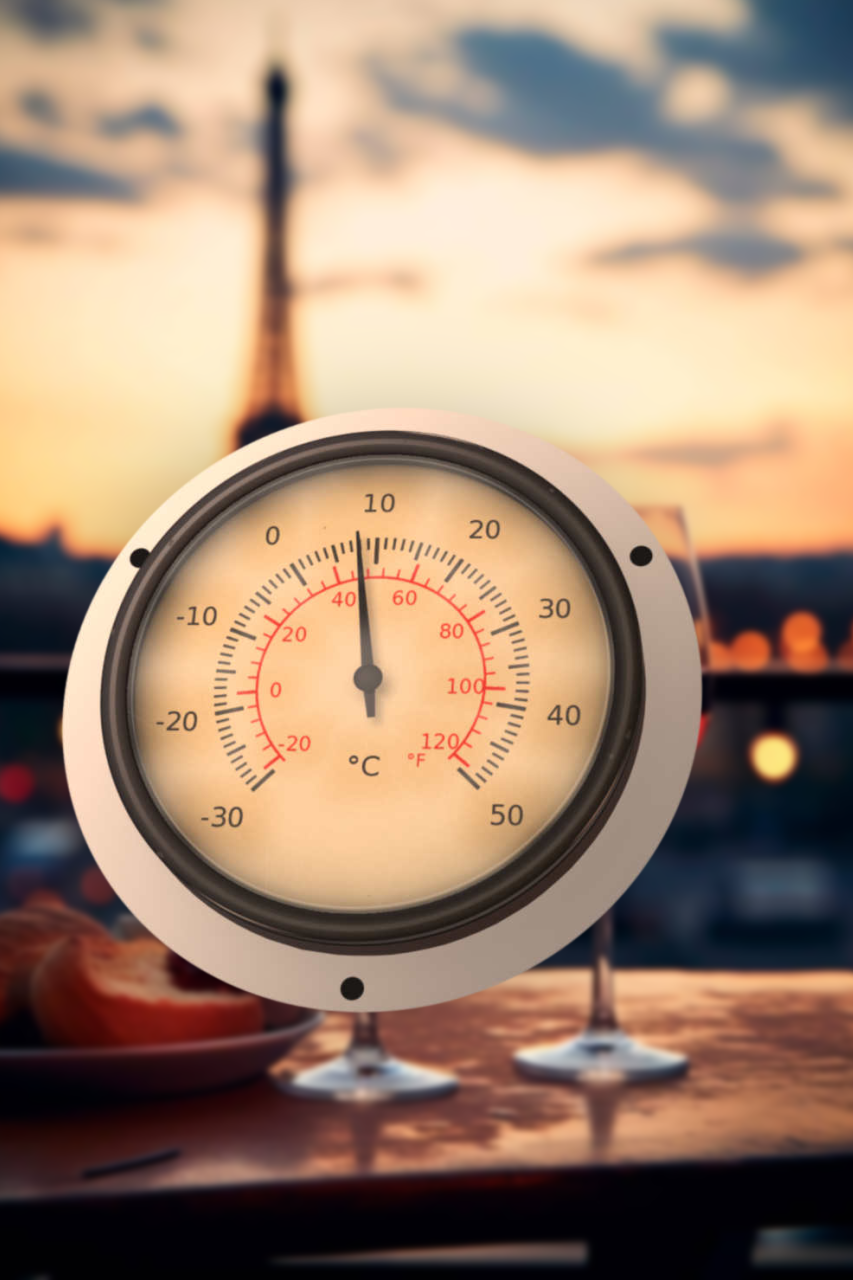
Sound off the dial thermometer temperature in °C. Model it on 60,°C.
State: 8,°C
